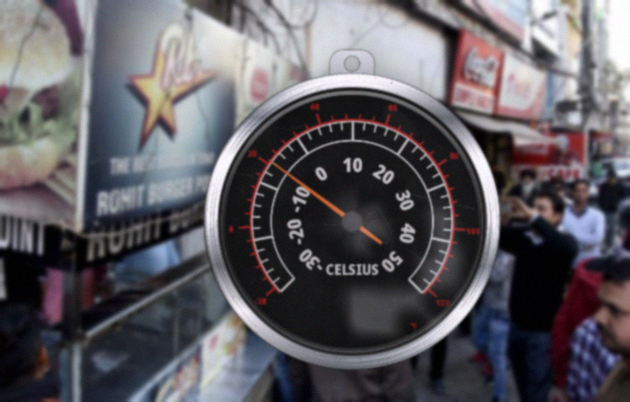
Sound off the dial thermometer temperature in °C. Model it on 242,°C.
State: -6,°C
